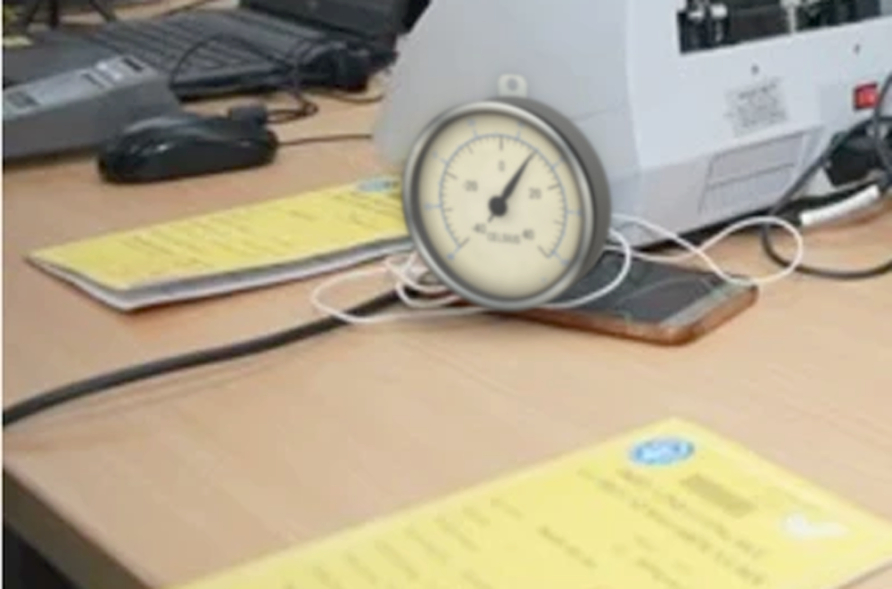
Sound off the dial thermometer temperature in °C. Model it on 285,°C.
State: 10,°C
